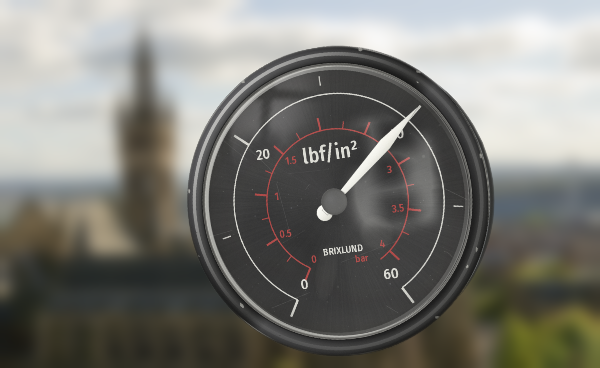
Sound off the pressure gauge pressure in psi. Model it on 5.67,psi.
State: 40,psi
